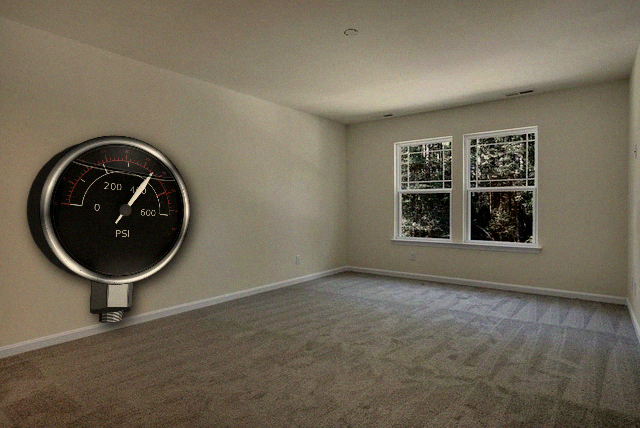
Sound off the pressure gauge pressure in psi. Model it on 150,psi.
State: 400,psi
